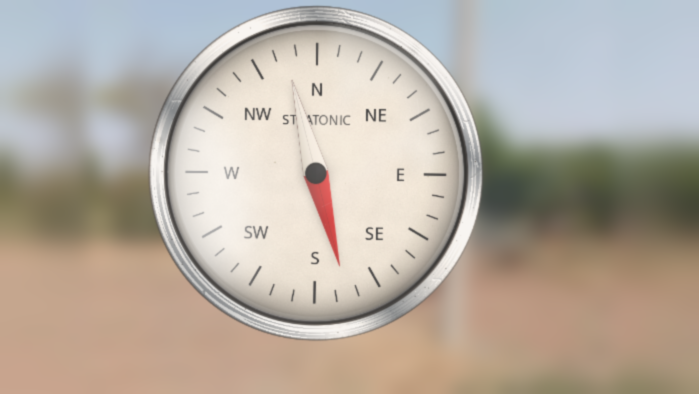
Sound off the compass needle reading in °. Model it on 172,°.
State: 165,°
